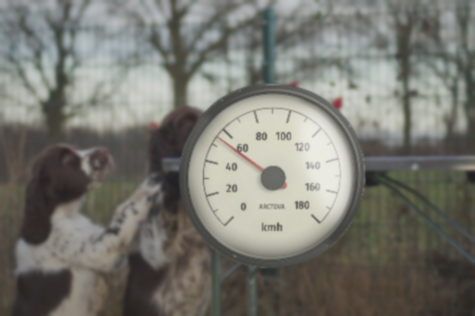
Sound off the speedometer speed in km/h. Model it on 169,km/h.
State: 55,km/h
